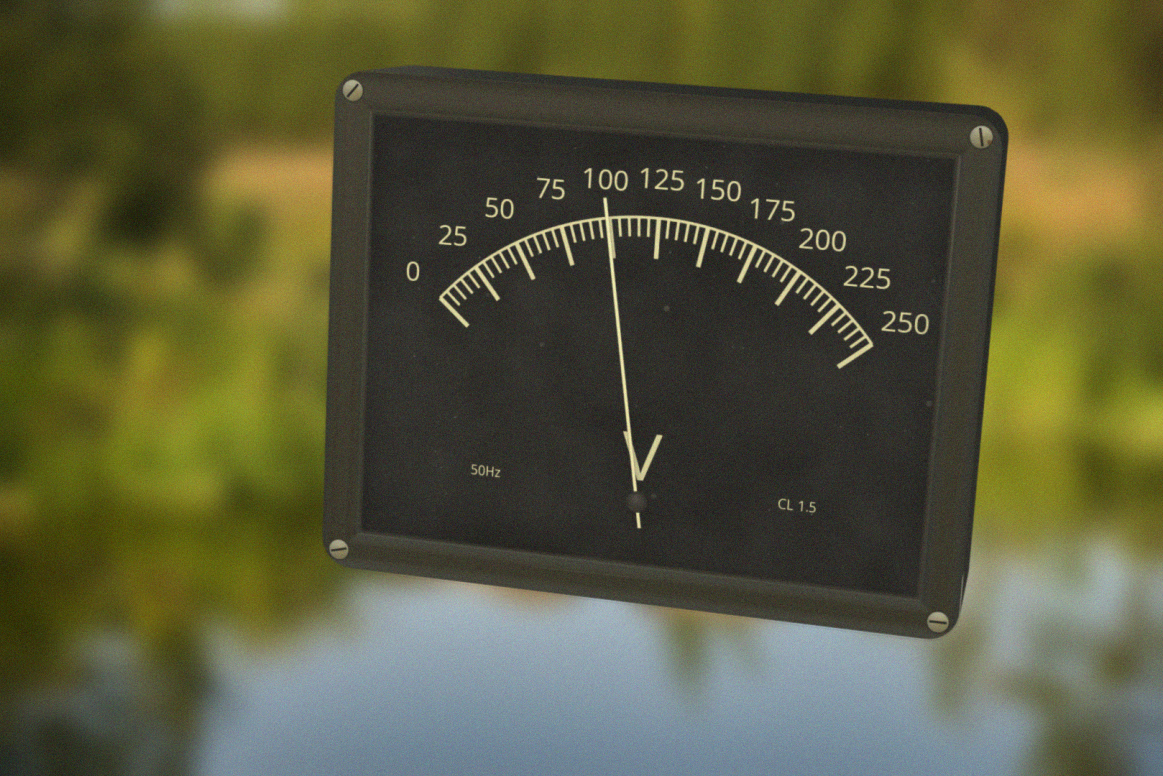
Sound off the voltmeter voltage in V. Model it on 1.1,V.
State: 100,V
